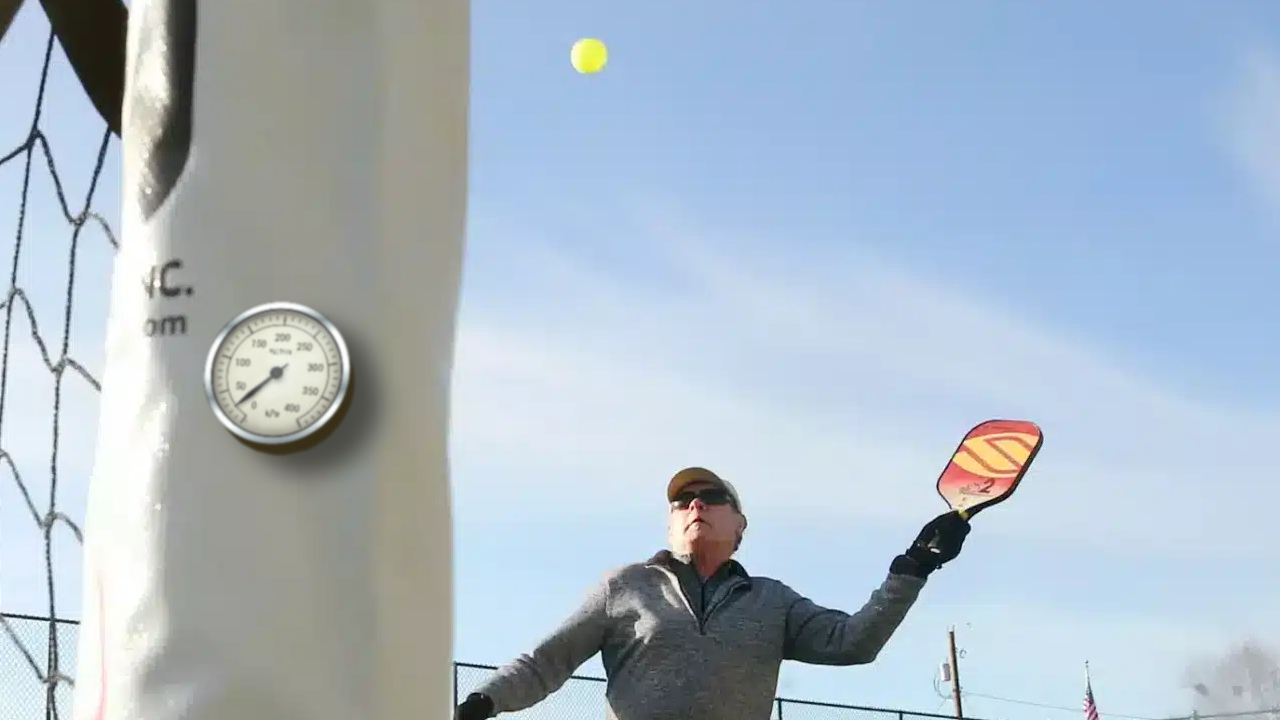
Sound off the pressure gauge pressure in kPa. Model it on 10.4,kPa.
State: 20,kPa
